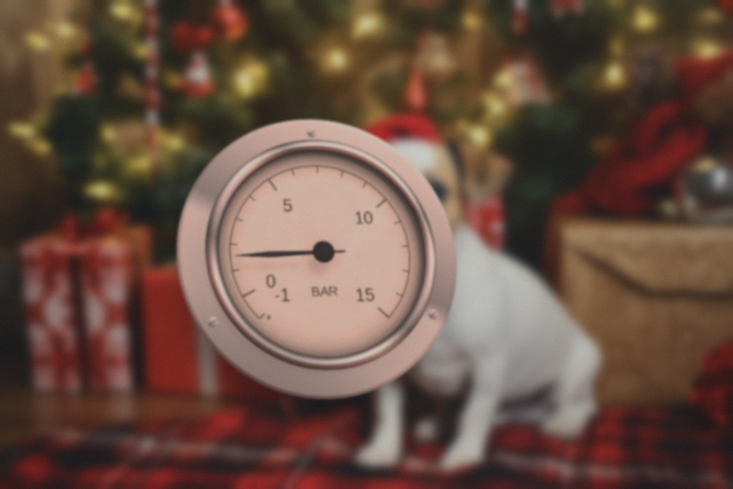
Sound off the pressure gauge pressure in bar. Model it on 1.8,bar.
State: 1.5,bar
